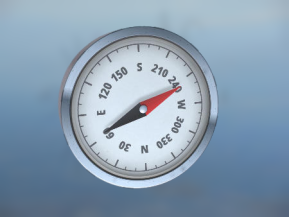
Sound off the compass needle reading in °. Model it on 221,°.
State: 245,°
